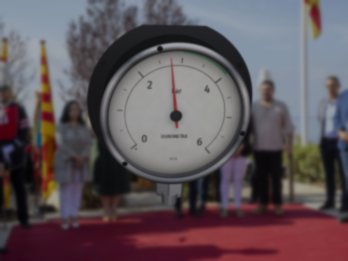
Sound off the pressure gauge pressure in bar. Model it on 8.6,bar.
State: 2.75,bar
